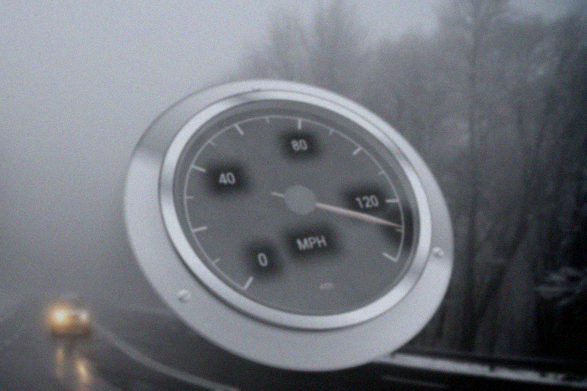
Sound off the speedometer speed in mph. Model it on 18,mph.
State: 130,mph
